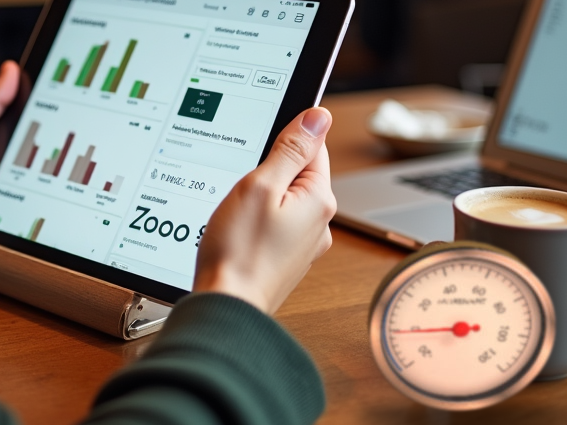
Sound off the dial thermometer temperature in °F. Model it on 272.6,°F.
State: 0,°F
